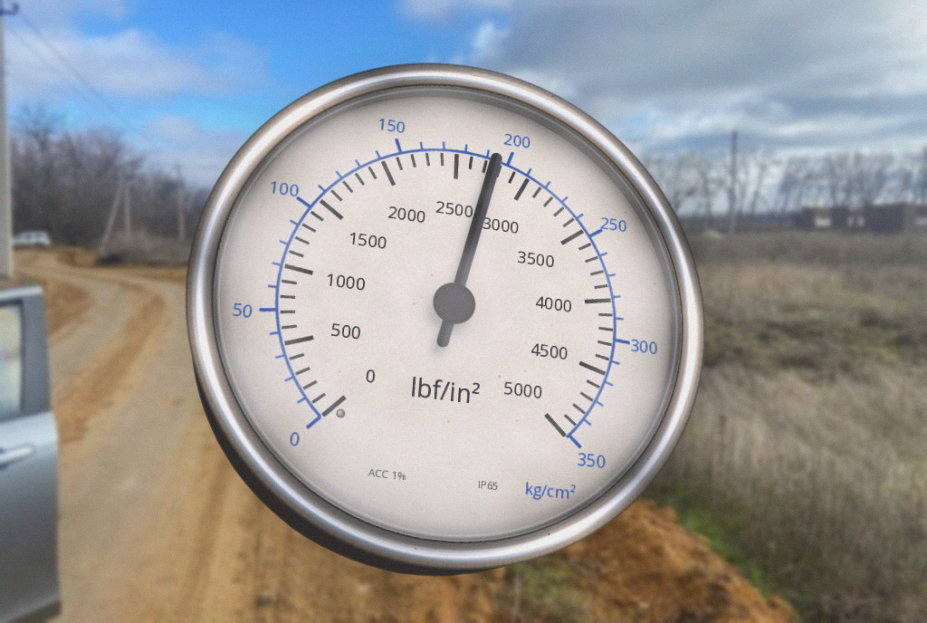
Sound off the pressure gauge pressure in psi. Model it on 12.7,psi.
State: 2750,psi
